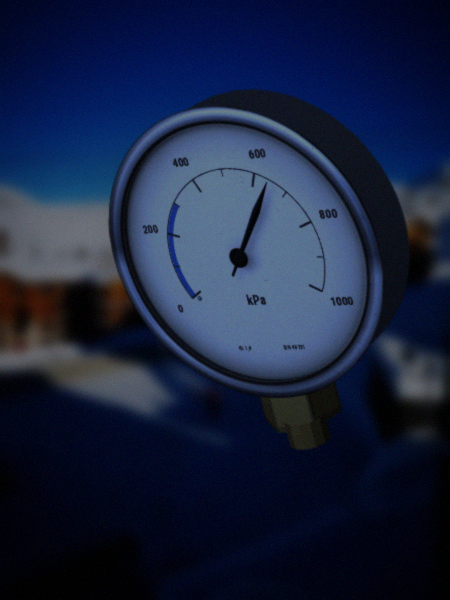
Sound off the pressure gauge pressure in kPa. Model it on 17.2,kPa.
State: 650,kPa
